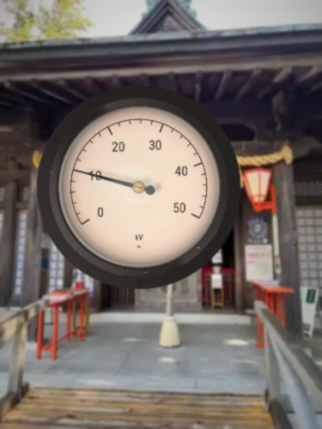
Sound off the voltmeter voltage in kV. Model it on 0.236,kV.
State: 10,kV
